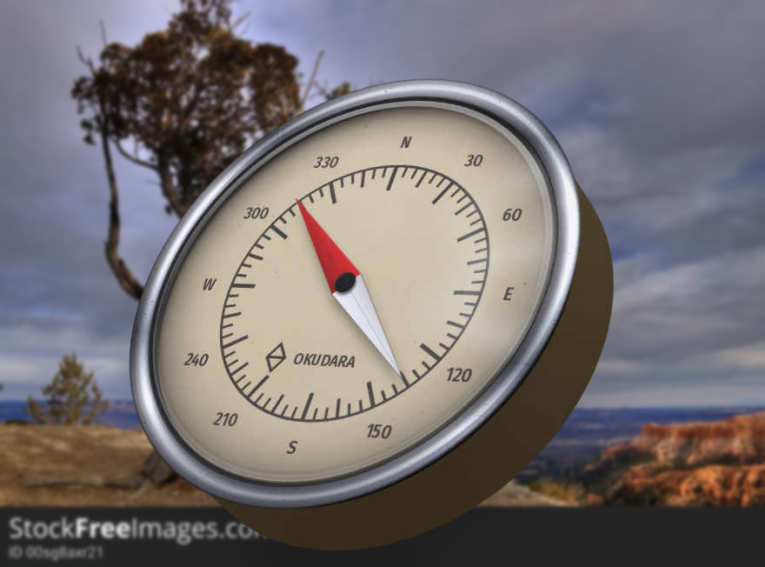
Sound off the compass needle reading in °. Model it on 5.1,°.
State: 315,°
